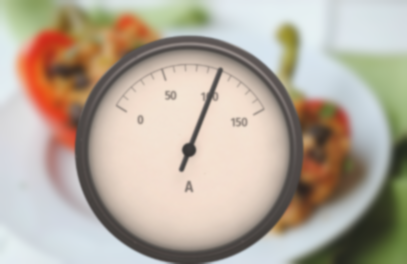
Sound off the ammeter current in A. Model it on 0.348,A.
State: 100,A
